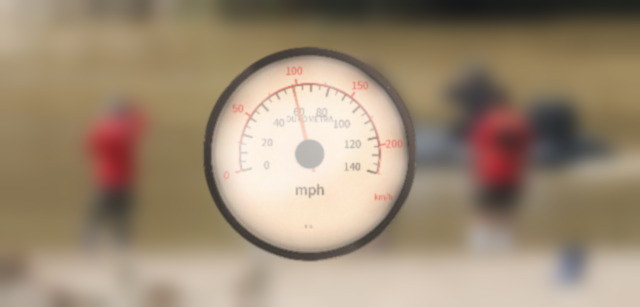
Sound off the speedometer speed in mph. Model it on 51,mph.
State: 60,mph
